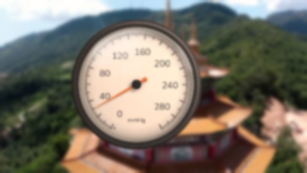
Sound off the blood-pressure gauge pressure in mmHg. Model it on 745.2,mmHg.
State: 30,mmHg
